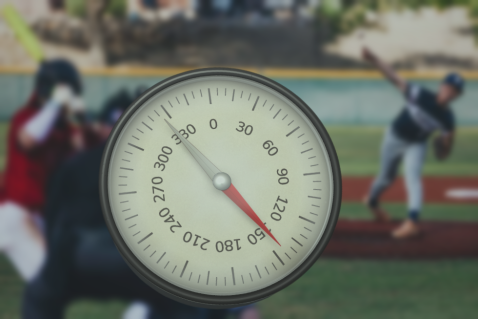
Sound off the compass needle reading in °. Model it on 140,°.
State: 145,°
